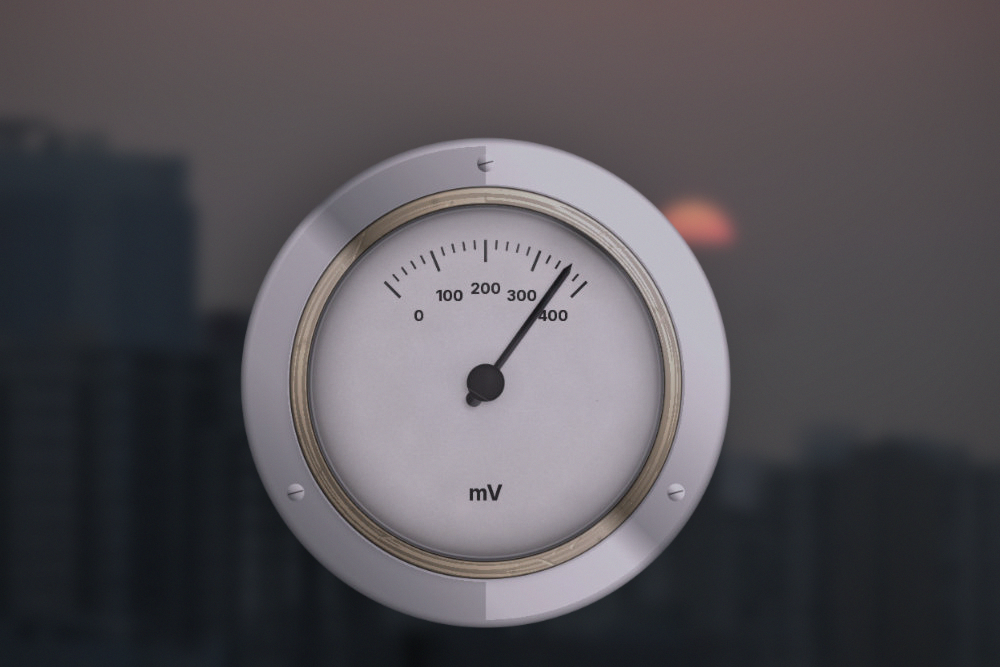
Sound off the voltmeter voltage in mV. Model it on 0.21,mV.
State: 360,mV
